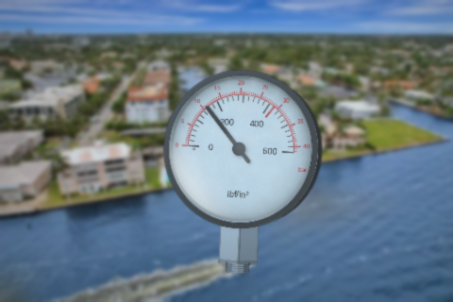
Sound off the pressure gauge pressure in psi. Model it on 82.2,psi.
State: 160,psi
